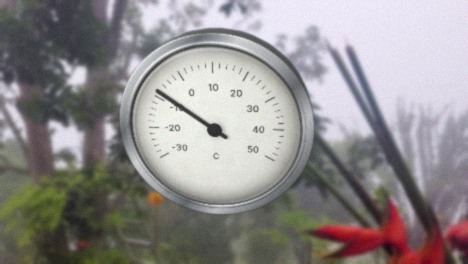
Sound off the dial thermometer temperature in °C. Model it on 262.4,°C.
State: -8,°C
